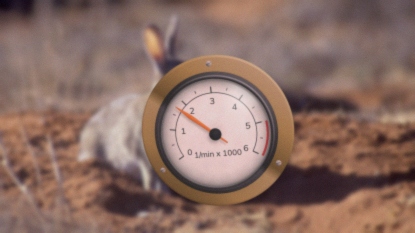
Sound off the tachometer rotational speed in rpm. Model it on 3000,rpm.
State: 1750,rpm
